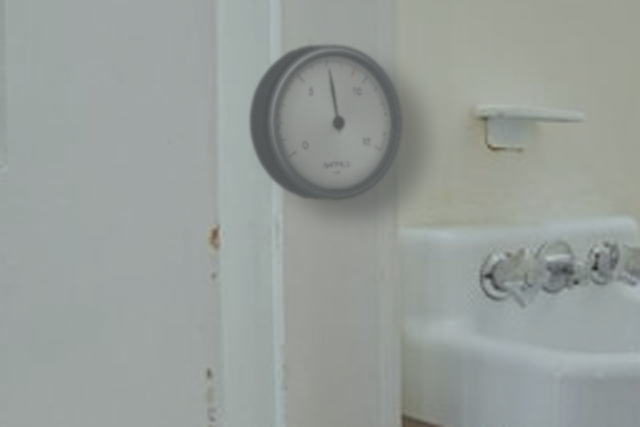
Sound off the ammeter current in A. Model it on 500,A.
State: 7,A
